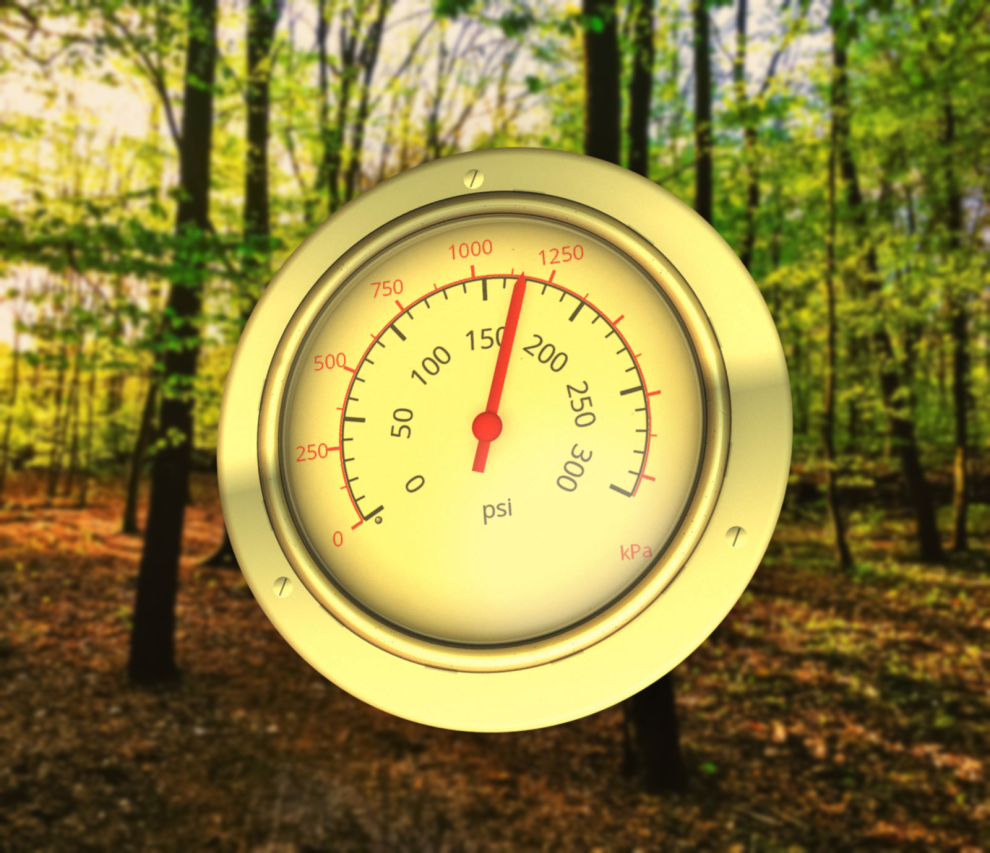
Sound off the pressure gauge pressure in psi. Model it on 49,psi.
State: 170,psi
